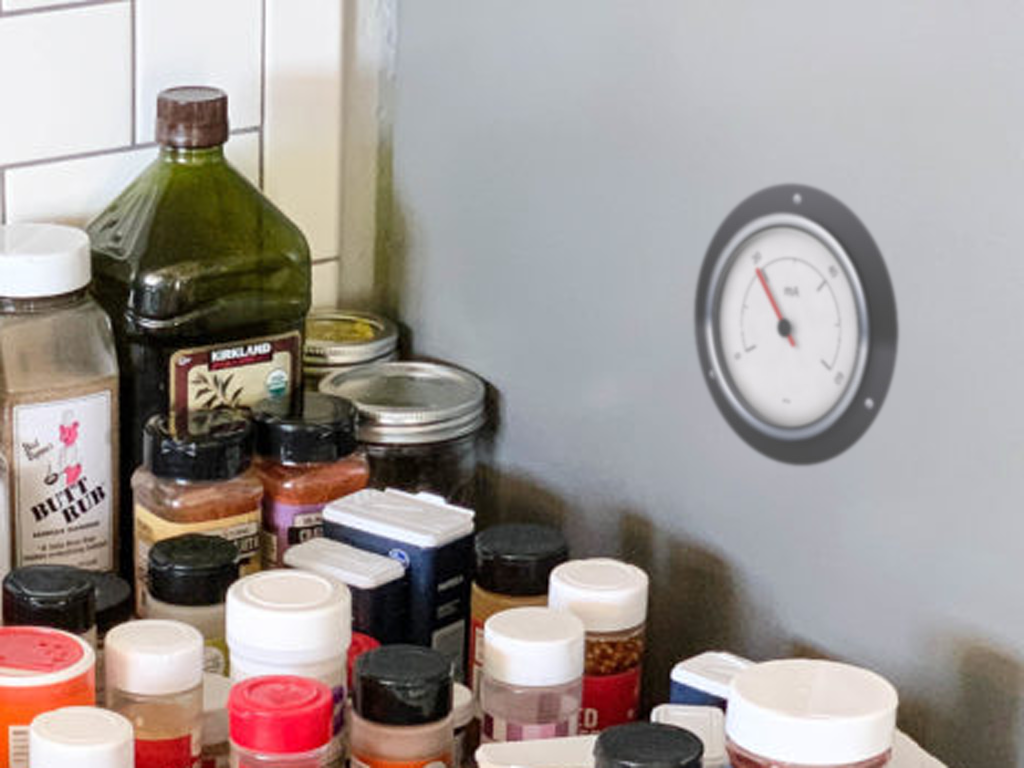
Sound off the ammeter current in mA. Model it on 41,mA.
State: 20,mA
